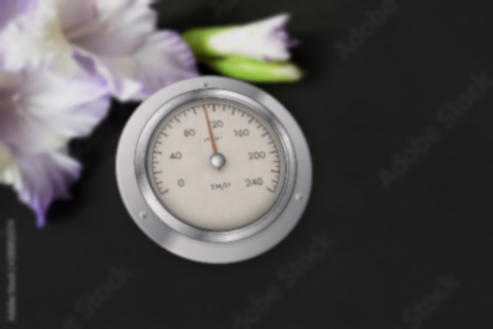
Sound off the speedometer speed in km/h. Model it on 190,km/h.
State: 110,km/h
